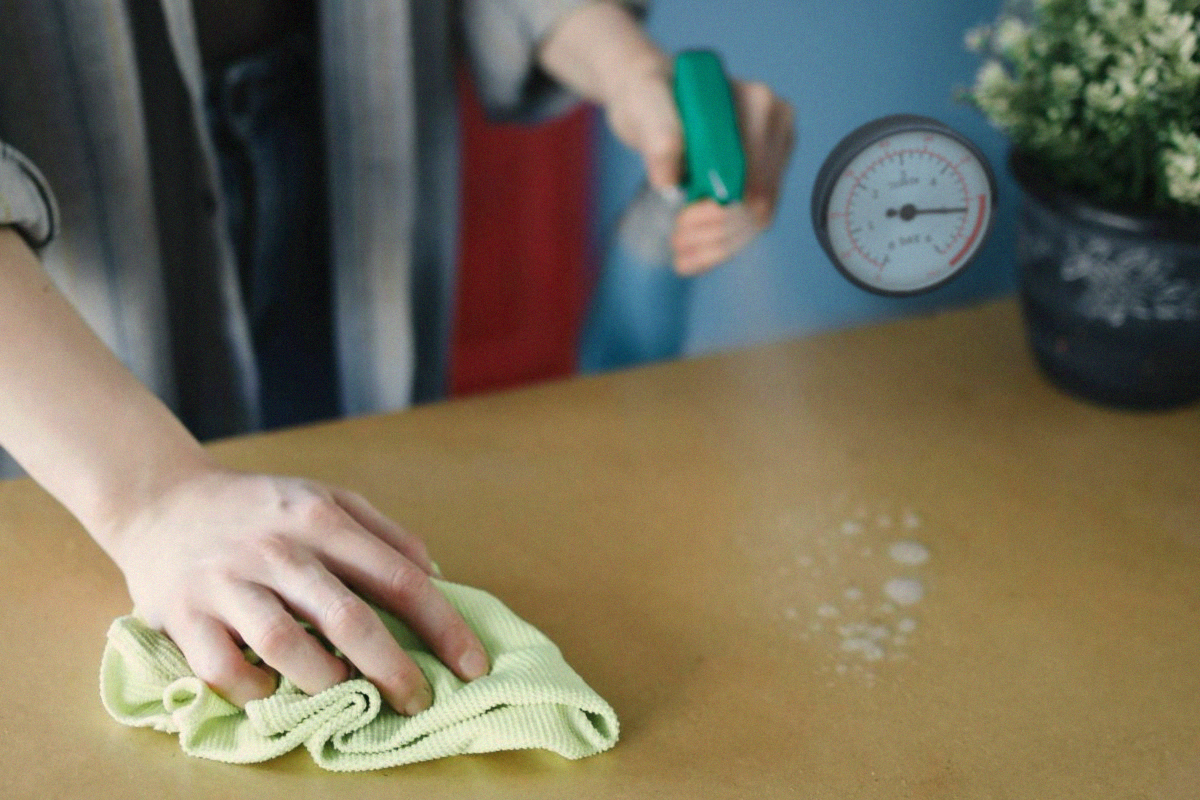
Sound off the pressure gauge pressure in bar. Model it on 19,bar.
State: 5,bar
